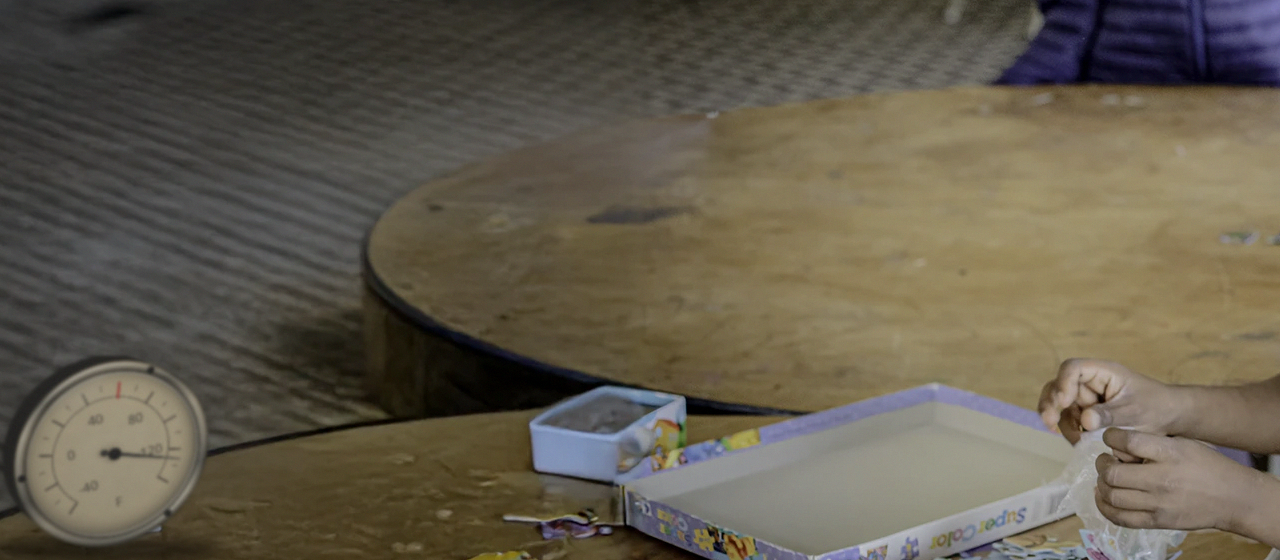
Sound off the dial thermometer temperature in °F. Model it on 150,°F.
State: 125,°F
